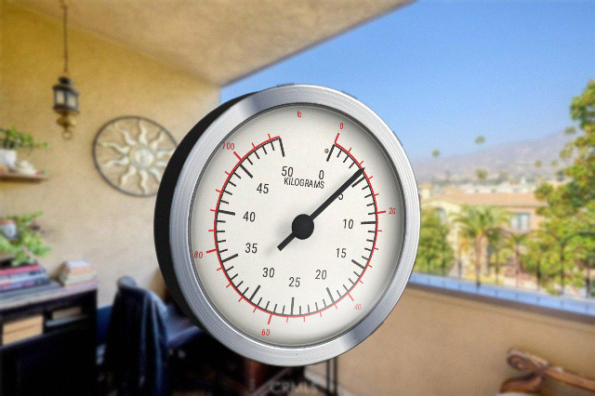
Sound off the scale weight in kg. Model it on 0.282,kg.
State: 4,kg
